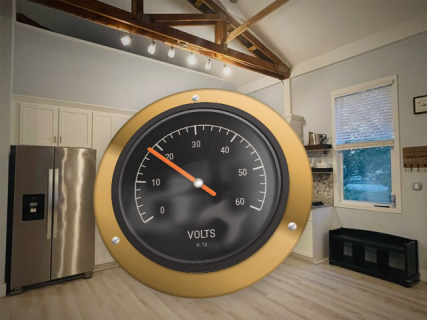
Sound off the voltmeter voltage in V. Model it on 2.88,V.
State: 18,V
